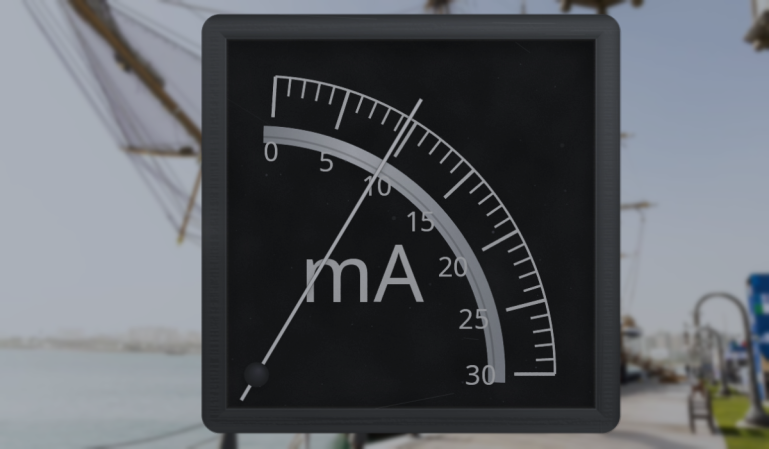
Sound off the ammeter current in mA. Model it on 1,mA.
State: 9.5,mA
